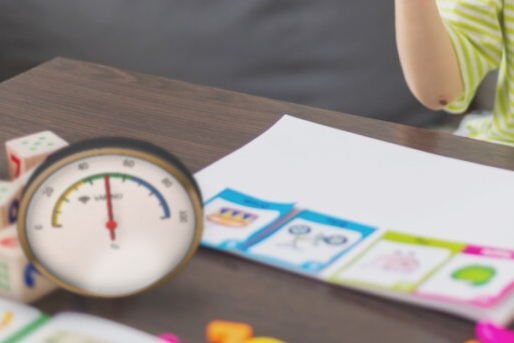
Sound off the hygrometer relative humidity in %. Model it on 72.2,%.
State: 50,%
